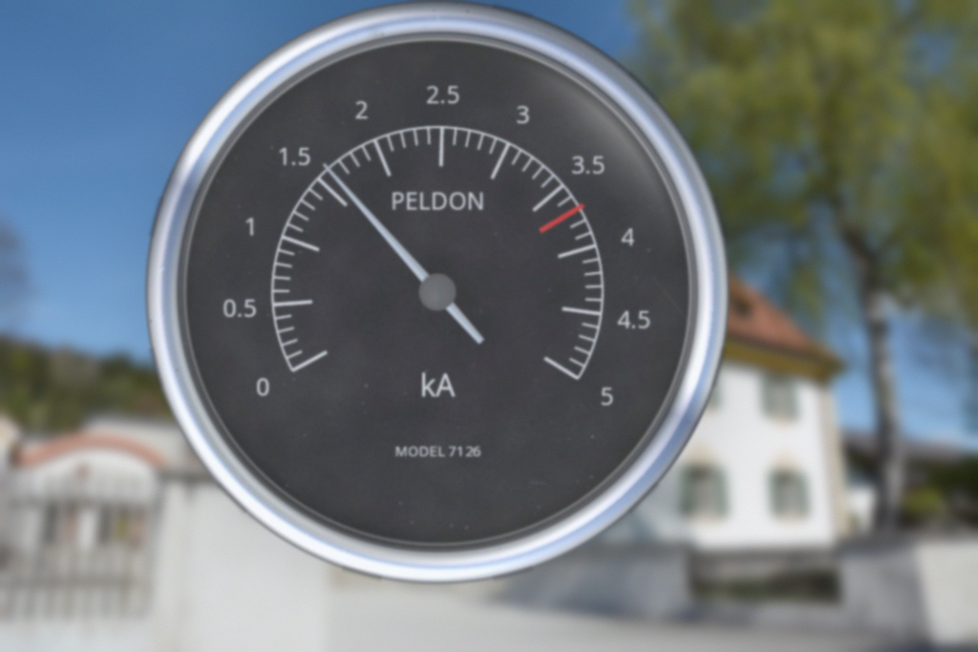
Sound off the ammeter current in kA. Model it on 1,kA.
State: 1.6,kA
